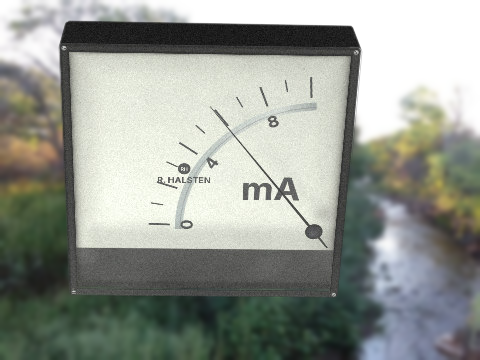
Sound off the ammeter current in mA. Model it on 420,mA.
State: 6,mA
